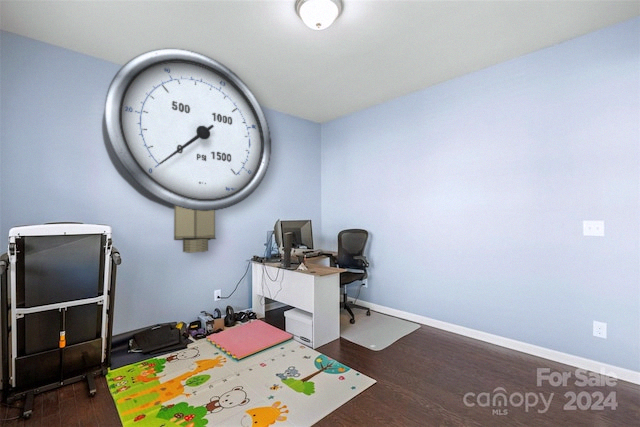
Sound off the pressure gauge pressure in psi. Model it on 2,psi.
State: 0,psi
